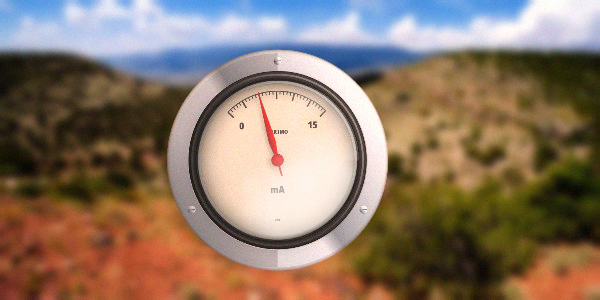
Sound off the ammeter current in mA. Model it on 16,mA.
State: 5,mA
